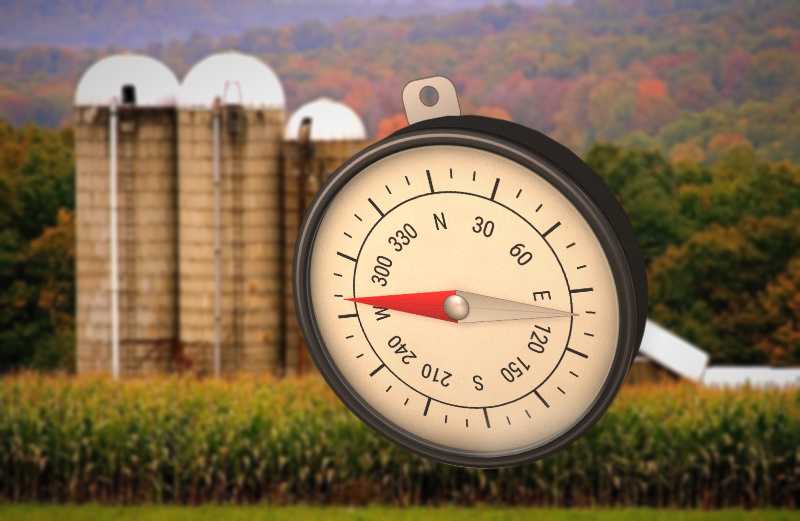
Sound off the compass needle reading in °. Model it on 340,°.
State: 280,°
